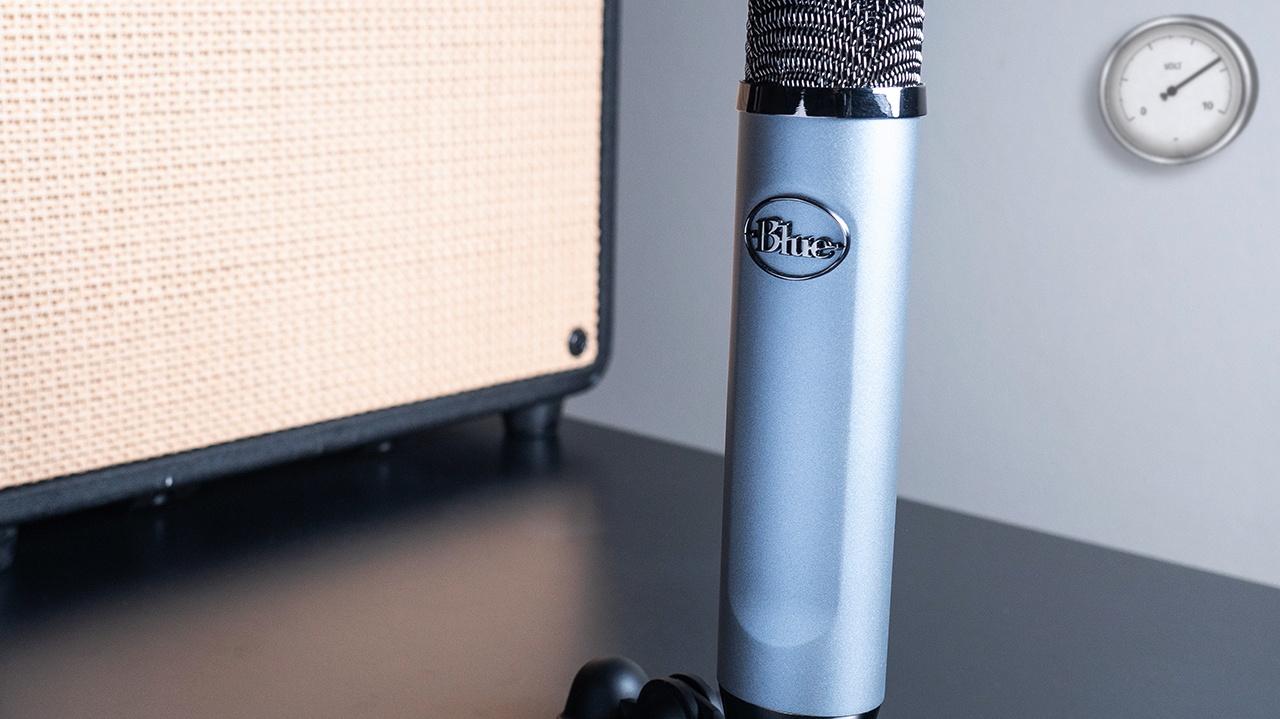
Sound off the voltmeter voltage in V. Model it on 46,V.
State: 7.5,V
